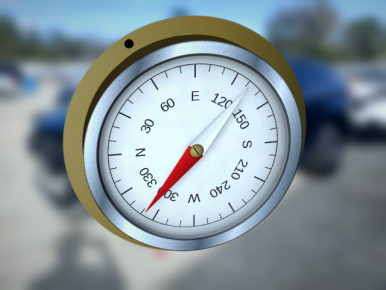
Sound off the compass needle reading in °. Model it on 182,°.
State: 310,°
